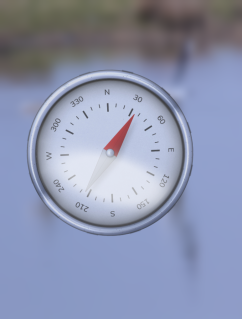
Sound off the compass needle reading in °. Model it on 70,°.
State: 35,°
